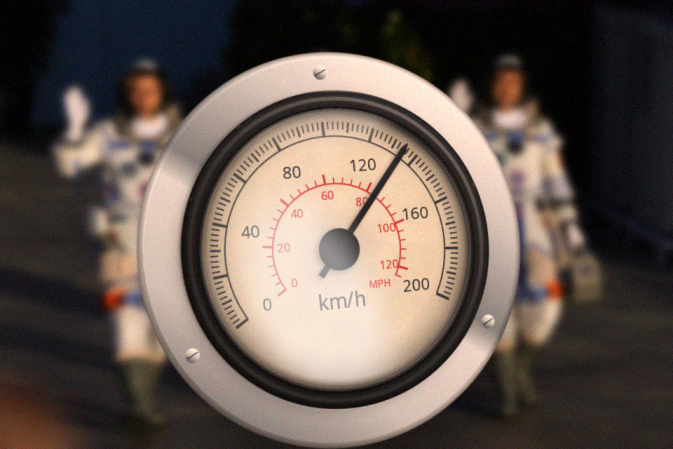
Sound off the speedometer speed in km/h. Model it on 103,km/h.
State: 134,km/h
